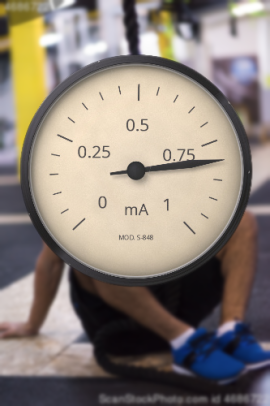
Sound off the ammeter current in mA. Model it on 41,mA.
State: 0.8,mA
